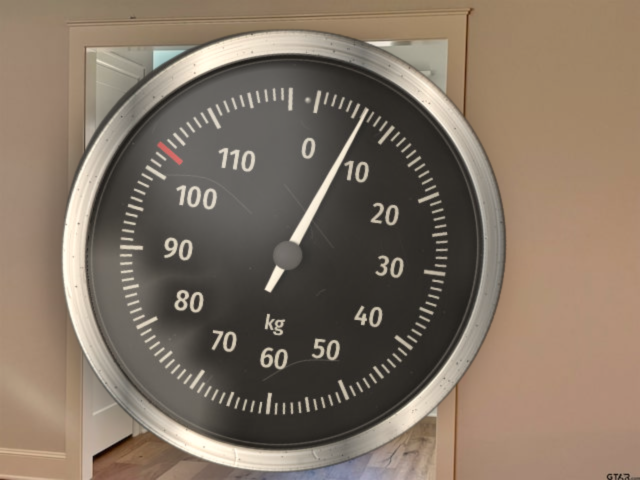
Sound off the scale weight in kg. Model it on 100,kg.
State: 6,kg
